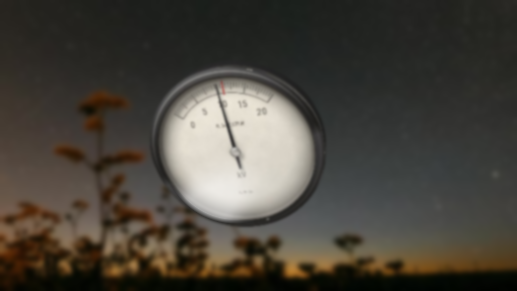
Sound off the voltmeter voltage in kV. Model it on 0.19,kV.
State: 10,kV
